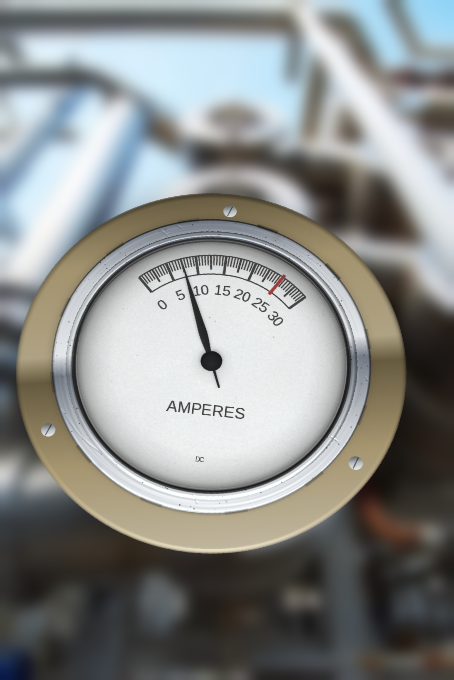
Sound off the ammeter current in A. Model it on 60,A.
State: 7.5,A
